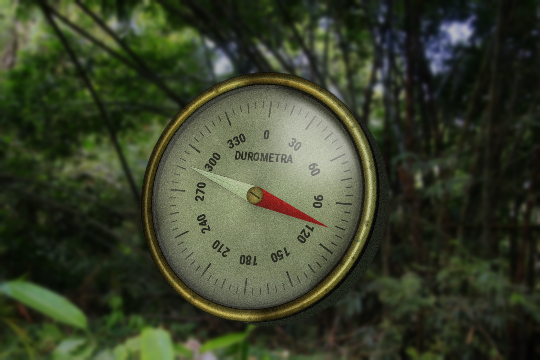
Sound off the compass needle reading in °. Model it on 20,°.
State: 107.5,°
